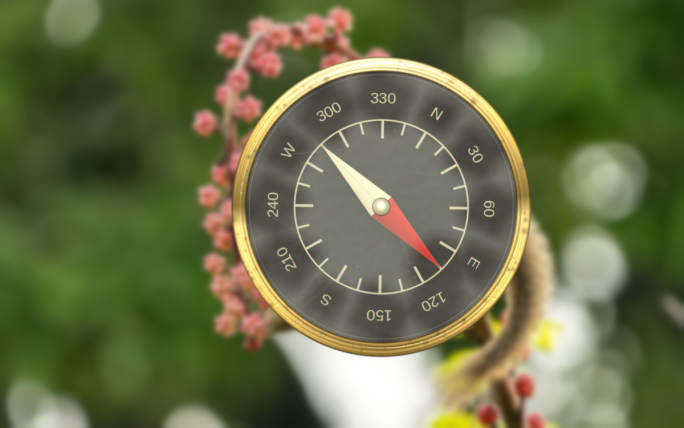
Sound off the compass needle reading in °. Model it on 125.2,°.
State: 105,°
